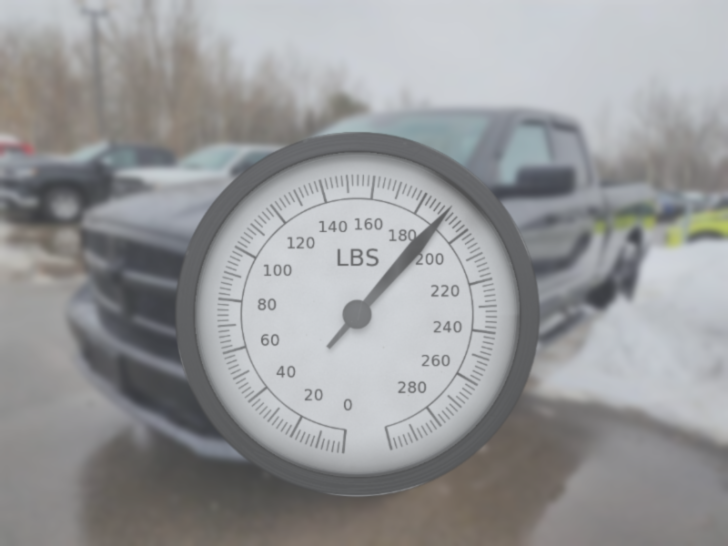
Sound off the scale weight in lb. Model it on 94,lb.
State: 190,lb
